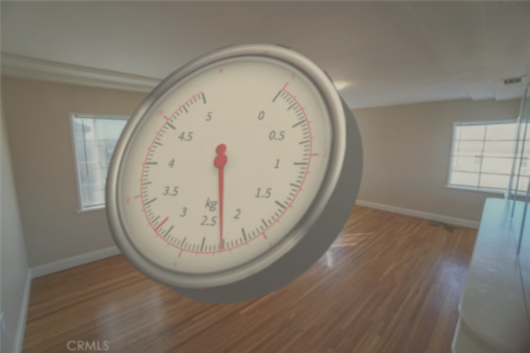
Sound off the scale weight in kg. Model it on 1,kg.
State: 2.25,kg
